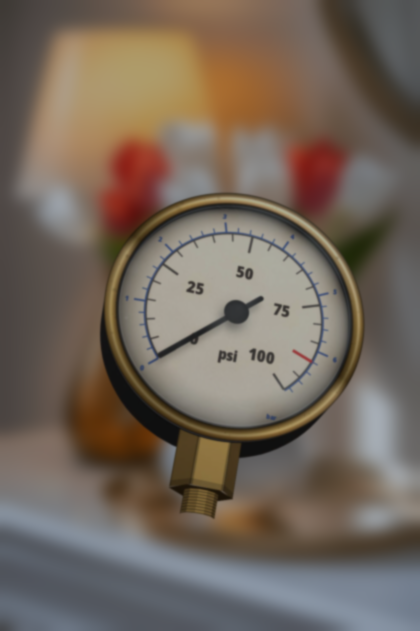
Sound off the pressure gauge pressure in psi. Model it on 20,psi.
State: 0,psi
